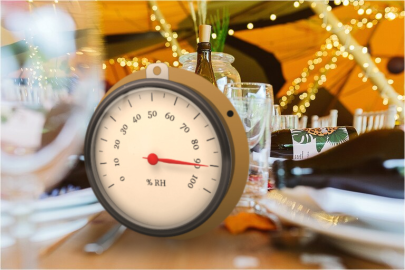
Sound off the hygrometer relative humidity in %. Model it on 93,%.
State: 90,%
